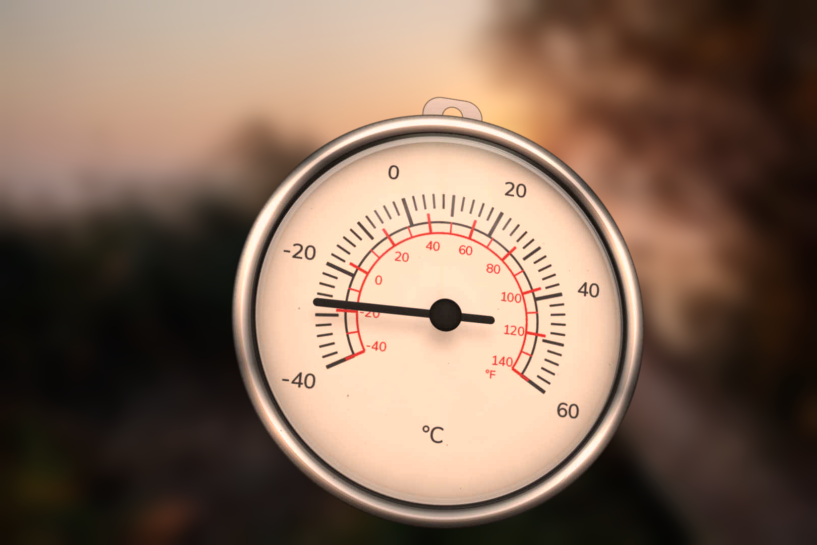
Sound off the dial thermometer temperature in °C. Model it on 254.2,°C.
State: -28,°C
